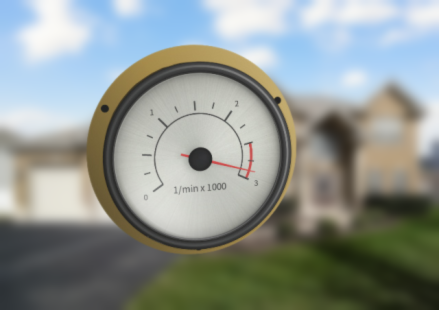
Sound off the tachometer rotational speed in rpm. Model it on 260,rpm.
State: 2875,rpm
